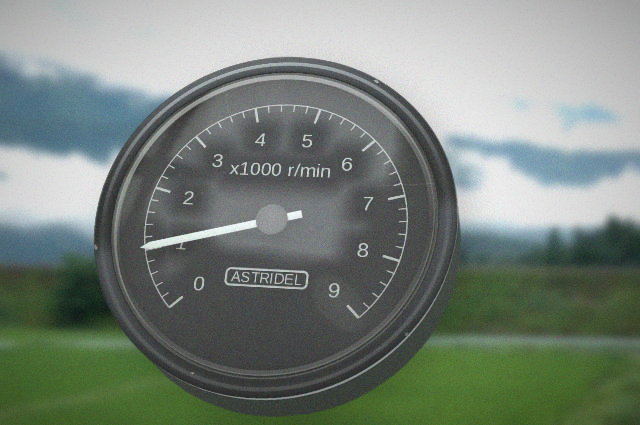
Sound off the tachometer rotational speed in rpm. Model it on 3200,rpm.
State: 1000,rpm
